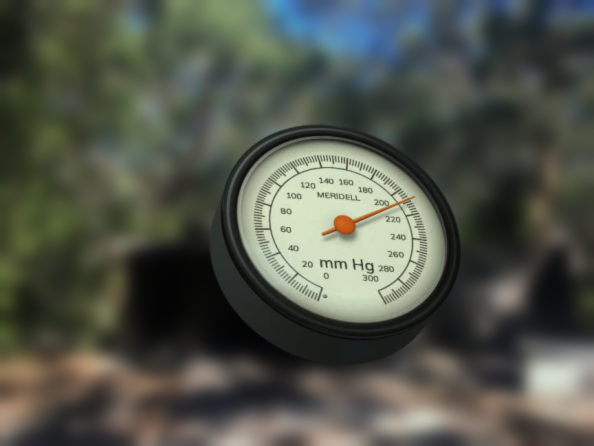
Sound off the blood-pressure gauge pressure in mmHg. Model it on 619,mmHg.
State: 210,mmHg
